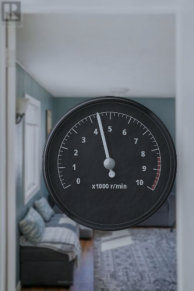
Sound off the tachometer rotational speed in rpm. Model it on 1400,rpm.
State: 4400,rpm
